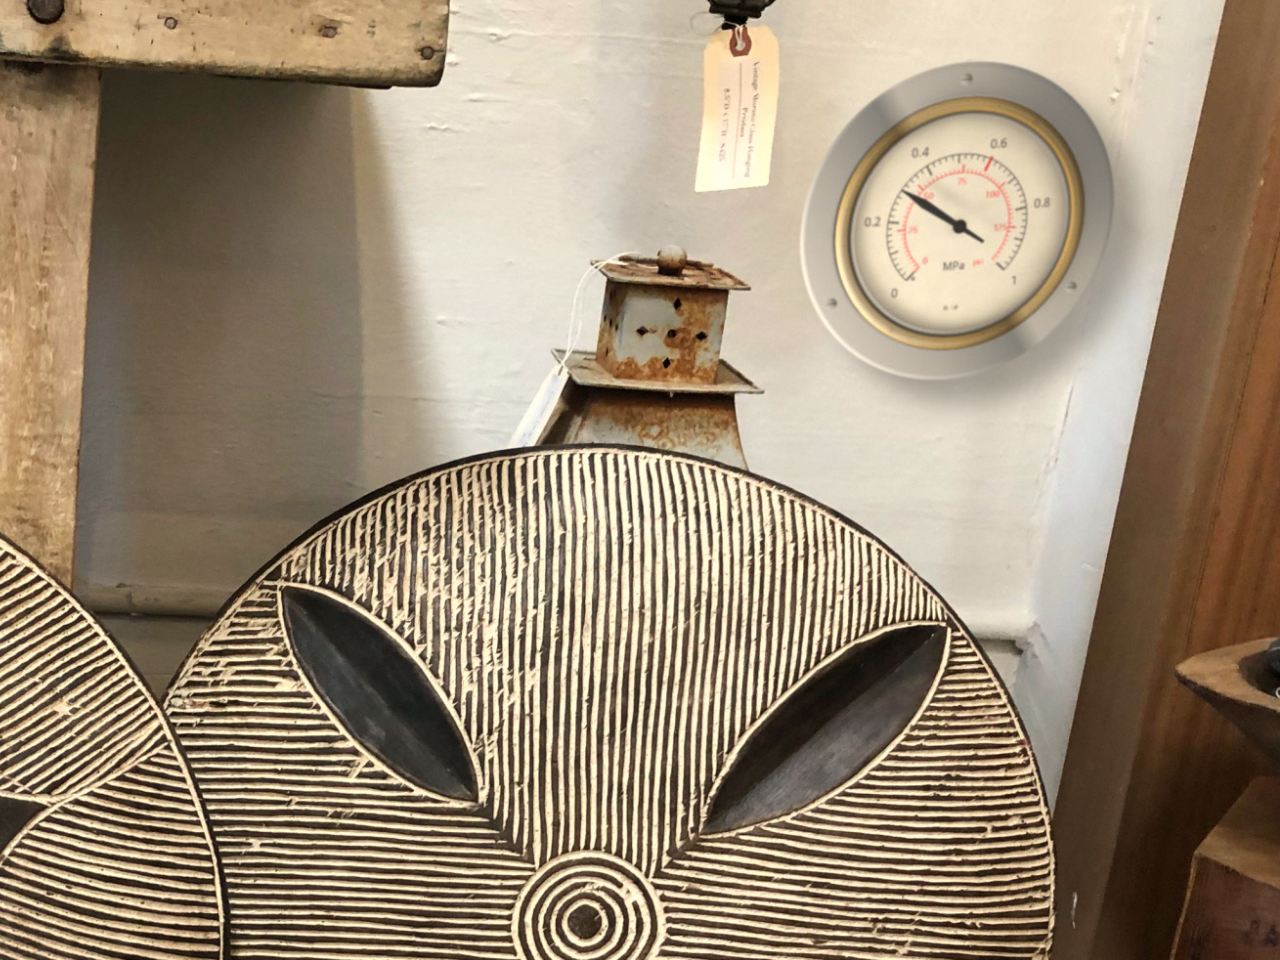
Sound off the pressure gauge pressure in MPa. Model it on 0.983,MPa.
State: 0.3,MPa
